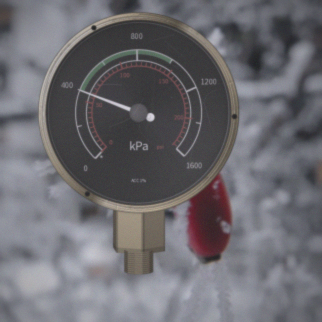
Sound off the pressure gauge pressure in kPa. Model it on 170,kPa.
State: 400,kPa
